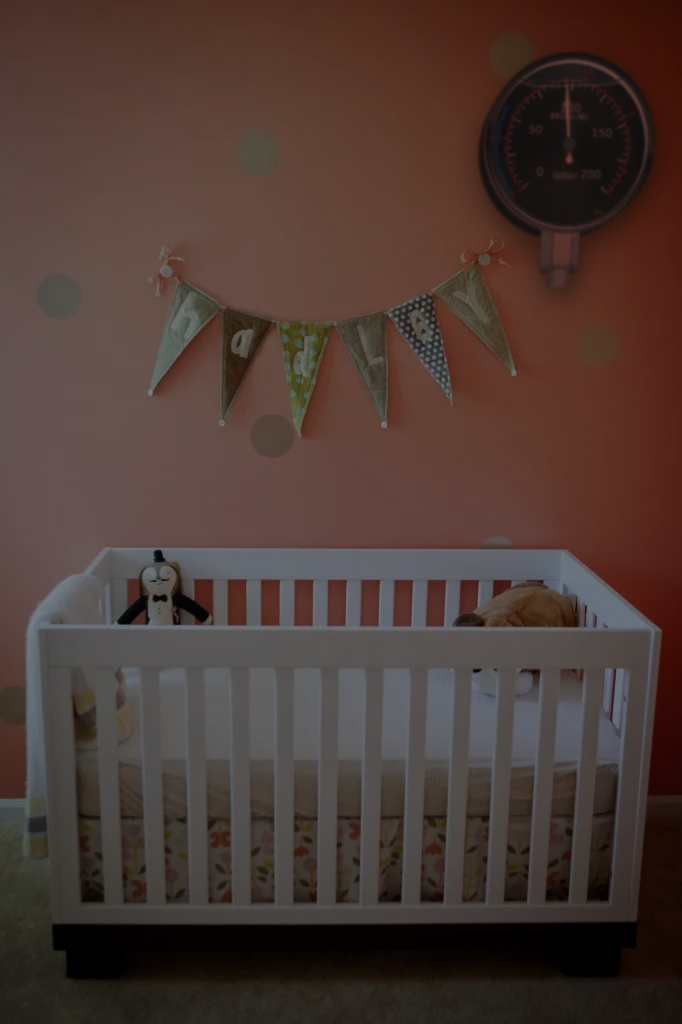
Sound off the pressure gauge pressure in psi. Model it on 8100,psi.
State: 95,psi
